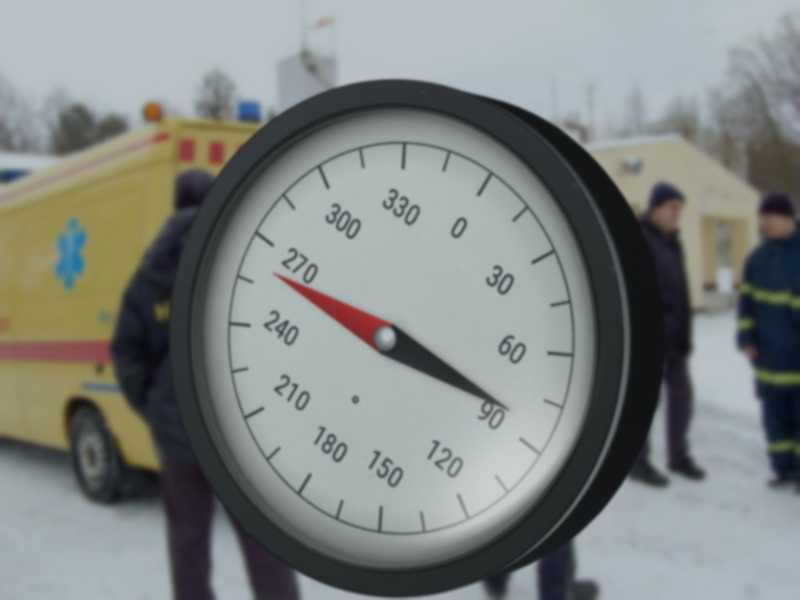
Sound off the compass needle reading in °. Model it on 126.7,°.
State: 262.5,°
